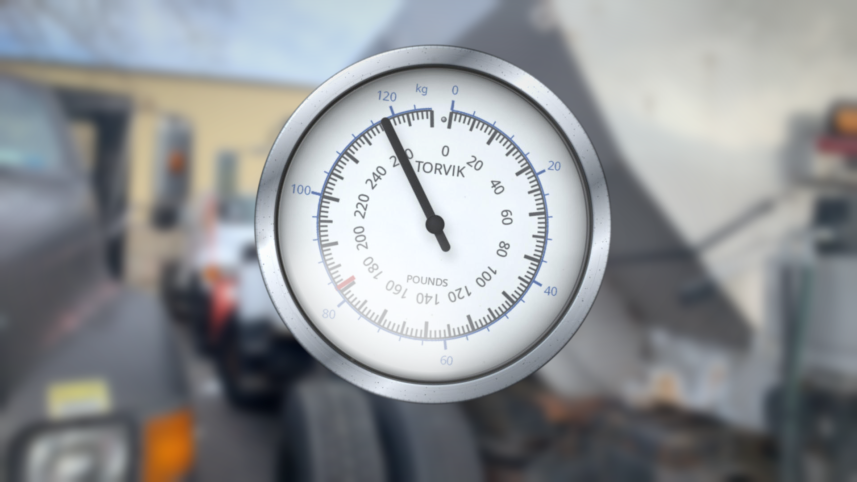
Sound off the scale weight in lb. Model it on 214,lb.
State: 260,lb
